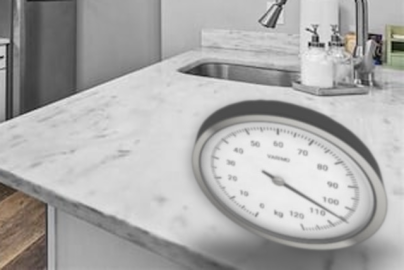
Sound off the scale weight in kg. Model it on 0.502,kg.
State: 105,kg
